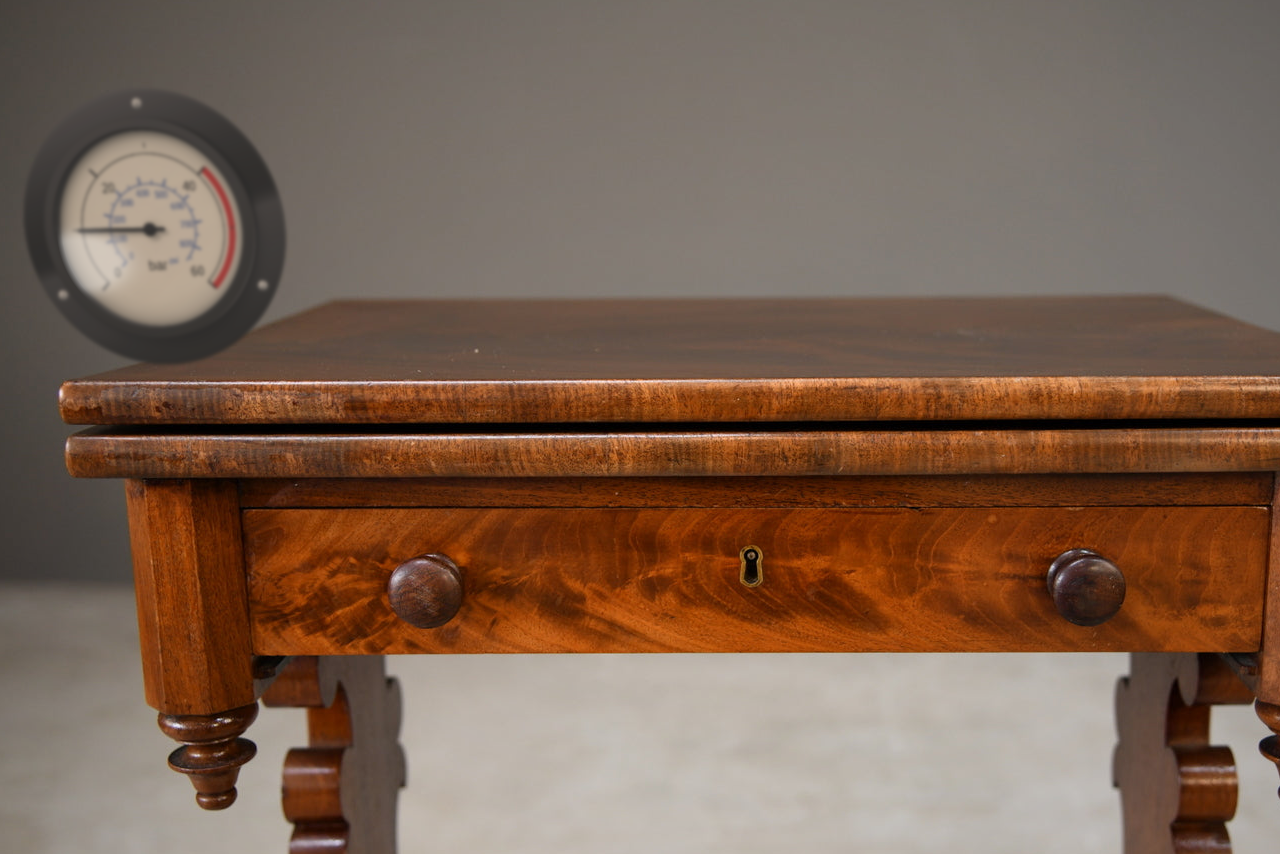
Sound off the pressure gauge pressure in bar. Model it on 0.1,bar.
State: 10,bar
